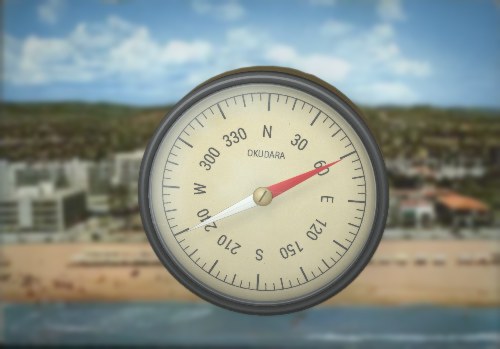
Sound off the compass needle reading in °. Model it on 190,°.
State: 60,°
